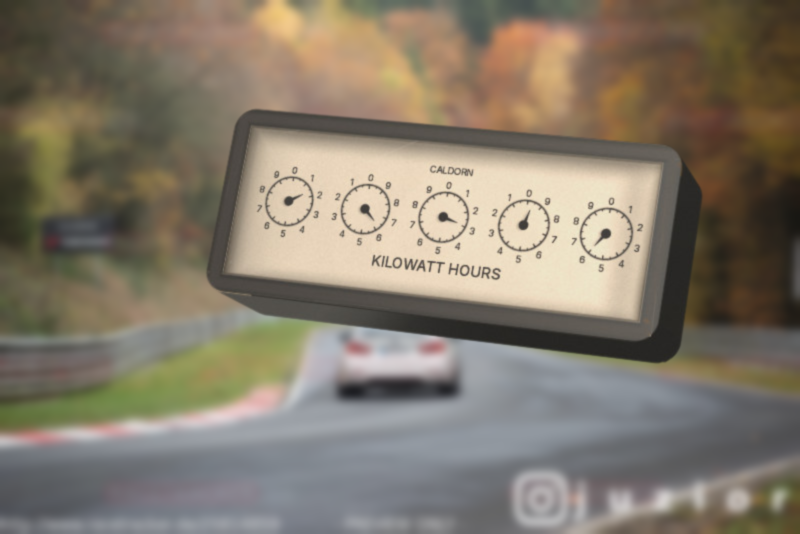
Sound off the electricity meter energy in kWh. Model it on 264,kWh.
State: 16296,kWh
